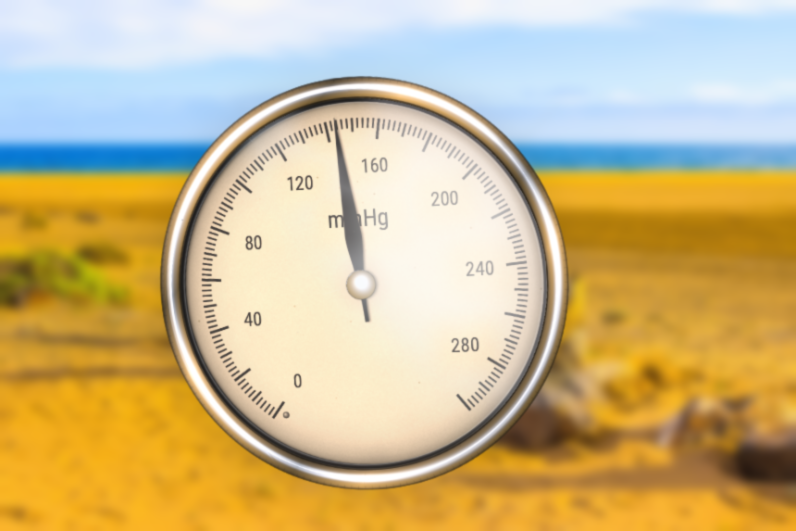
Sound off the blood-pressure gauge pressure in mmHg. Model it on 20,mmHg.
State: 144,mmHg
